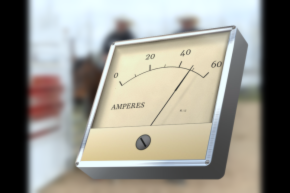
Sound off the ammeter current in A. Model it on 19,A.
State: 50,A
